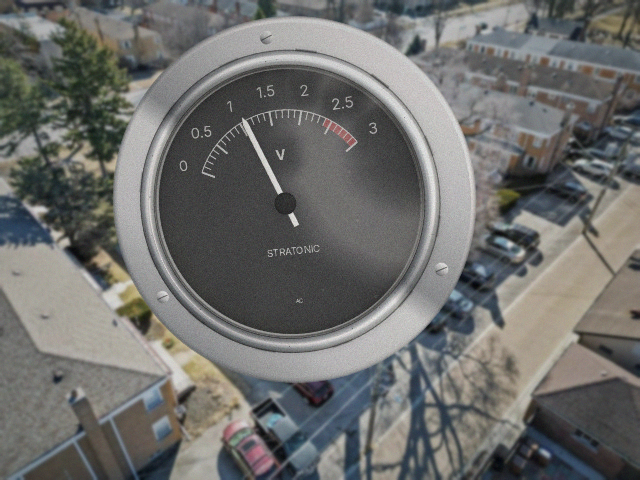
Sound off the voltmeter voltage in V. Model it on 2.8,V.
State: 1.1,V
